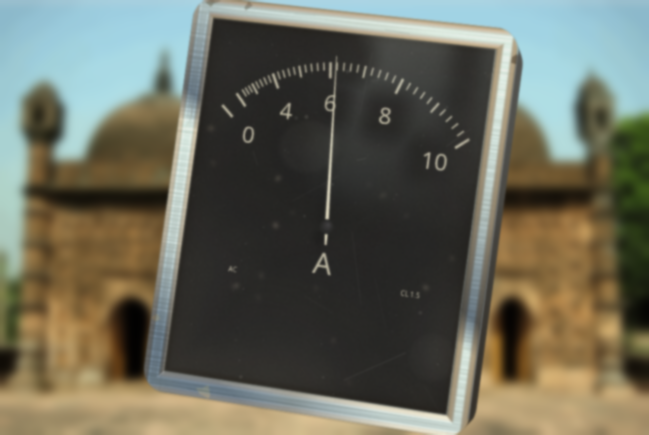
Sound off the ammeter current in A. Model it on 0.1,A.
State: 6.2,A
